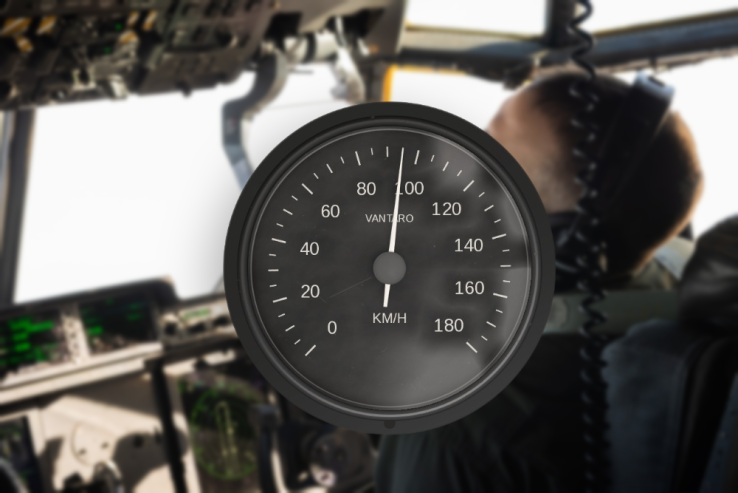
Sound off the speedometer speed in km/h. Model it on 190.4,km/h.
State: 95,km/h
